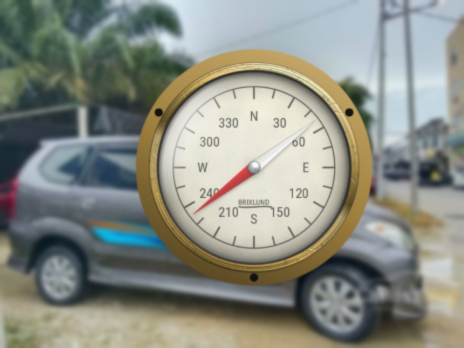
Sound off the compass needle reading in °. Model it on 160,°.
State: 232.5,°
